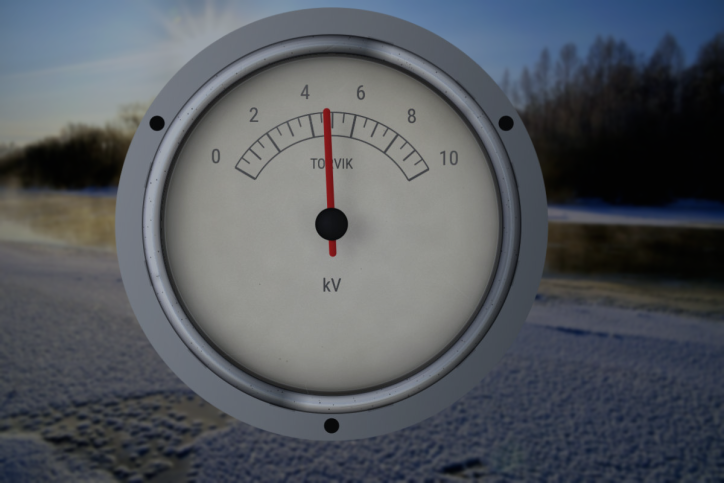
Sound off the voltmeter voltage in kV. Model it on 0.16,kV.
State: 4.75,kV
